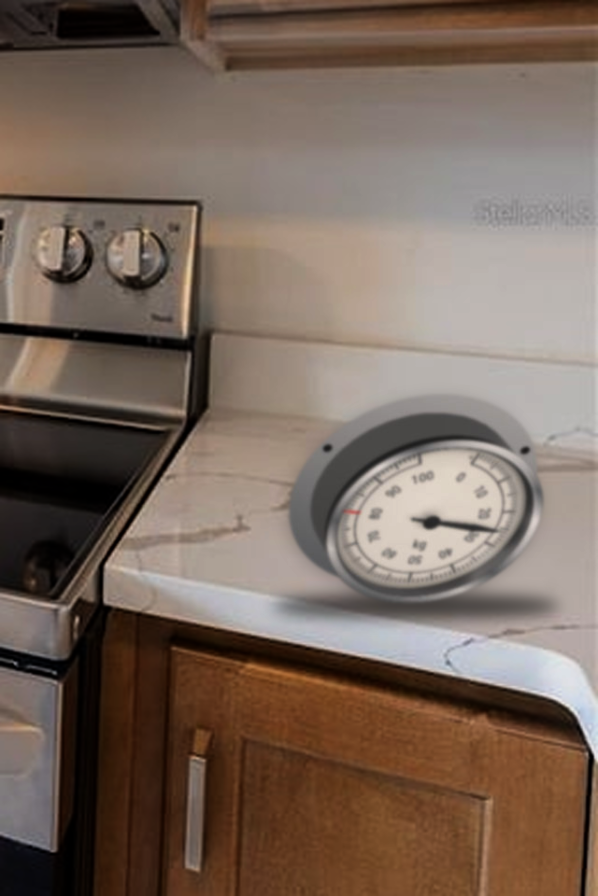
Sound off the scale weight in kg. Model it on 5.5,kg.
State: 25,kg
